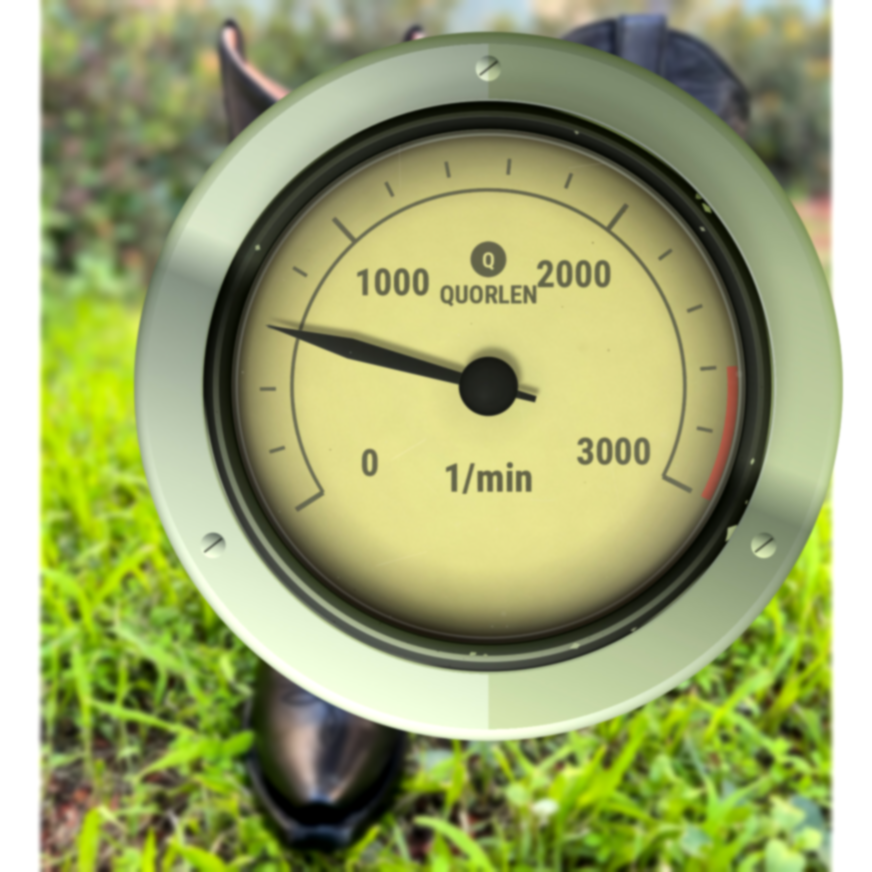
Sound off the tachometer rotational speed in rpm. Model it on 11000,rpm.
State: 600,rpm
